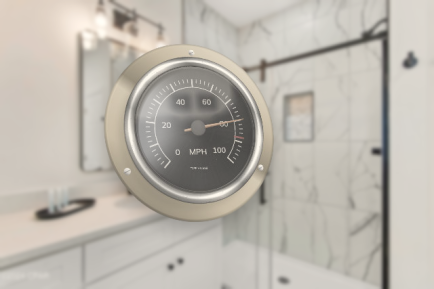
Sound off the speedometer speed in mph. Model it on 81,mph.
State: 80,mph
